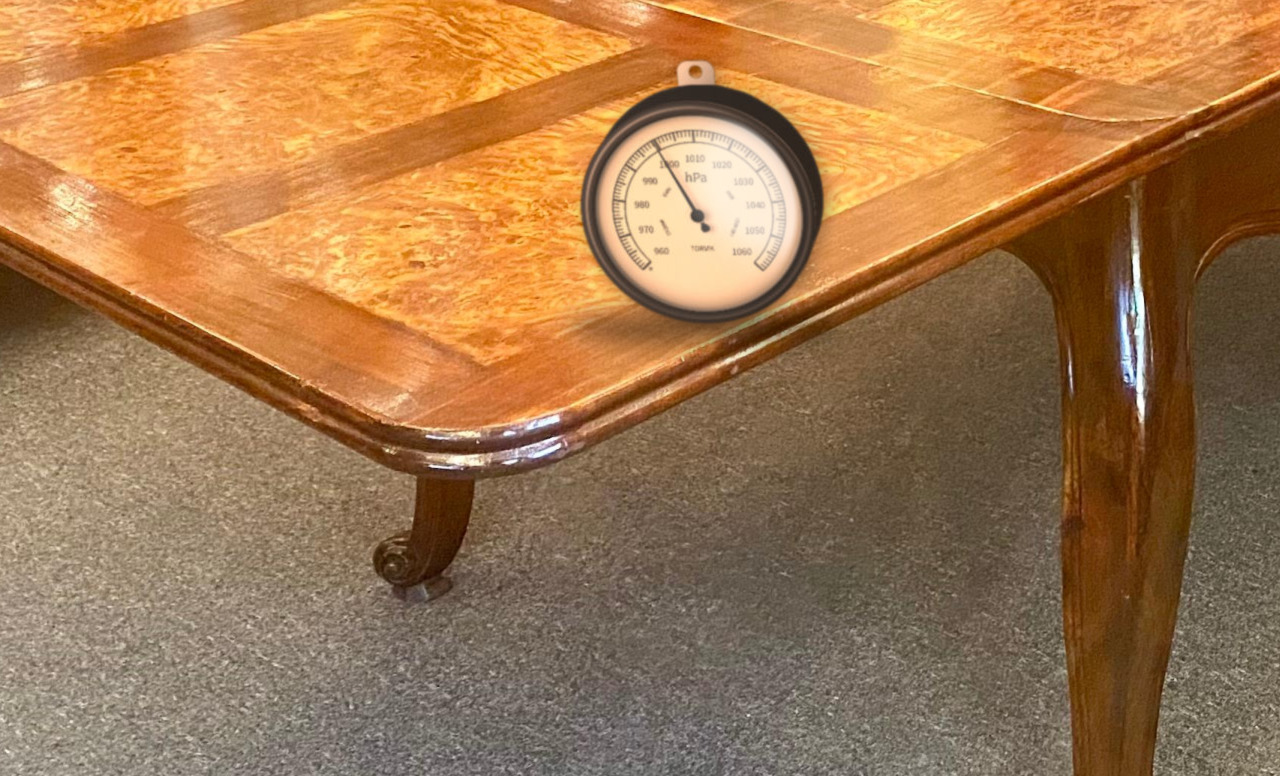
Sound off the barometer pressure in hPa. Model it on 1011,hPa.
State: 1000,hPa
